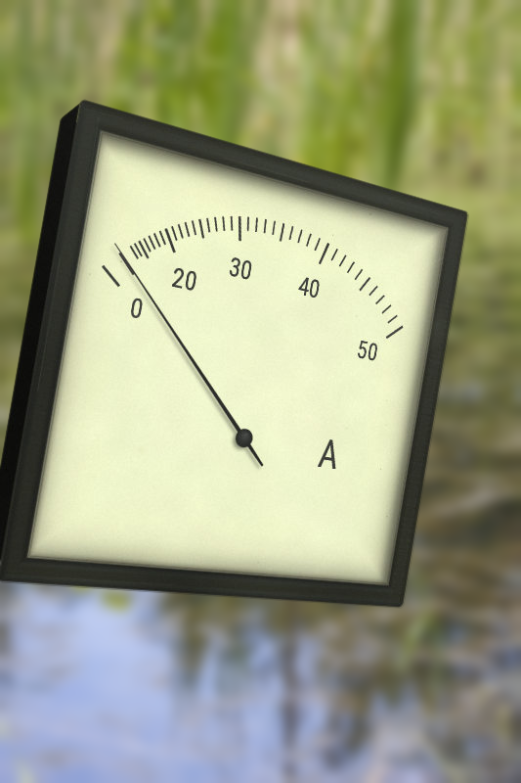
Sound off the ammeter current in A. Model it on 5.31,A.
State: 10,A
